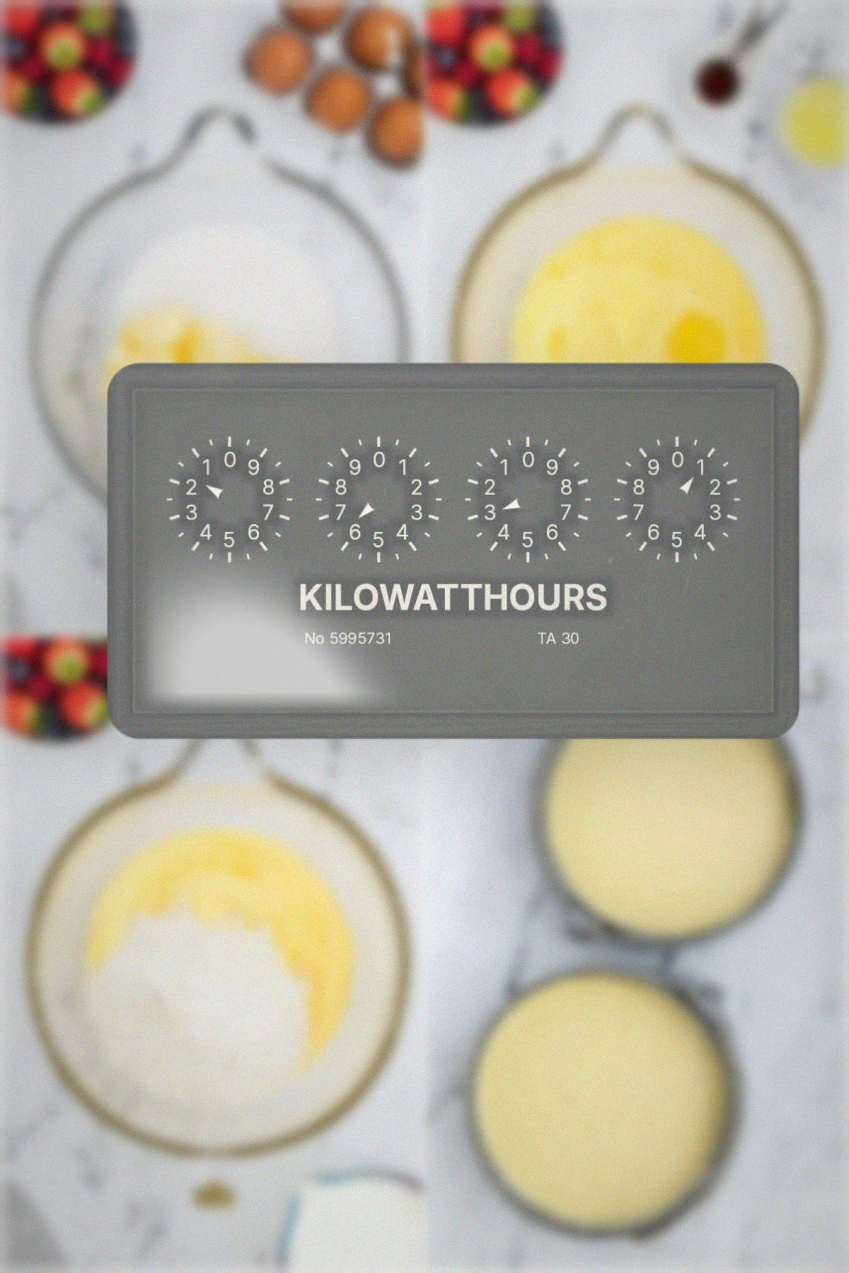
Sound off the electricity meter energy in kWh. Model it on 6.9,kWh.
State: 1631,kWh
